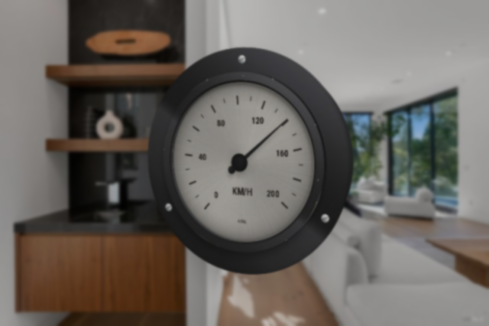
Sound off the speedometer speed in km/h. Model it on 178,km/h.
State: 140,km/h
